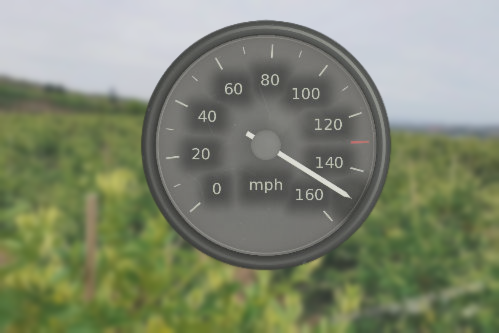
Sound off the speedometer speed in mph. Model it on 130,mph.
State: 150,mph
